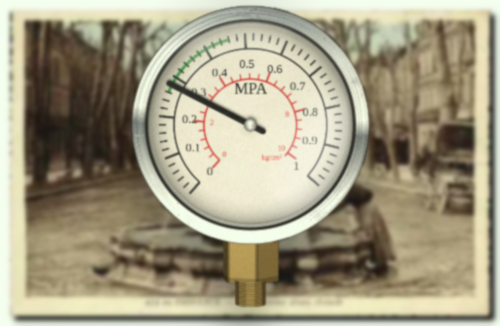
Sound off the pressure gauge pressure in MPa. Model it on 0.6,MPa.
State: 0.28,MPa
